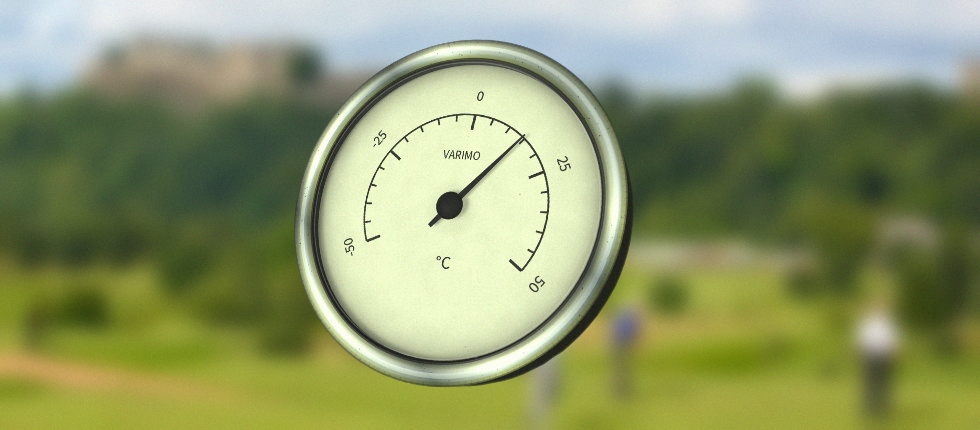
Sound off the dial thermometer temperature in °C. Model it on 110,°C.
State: 15,°C
